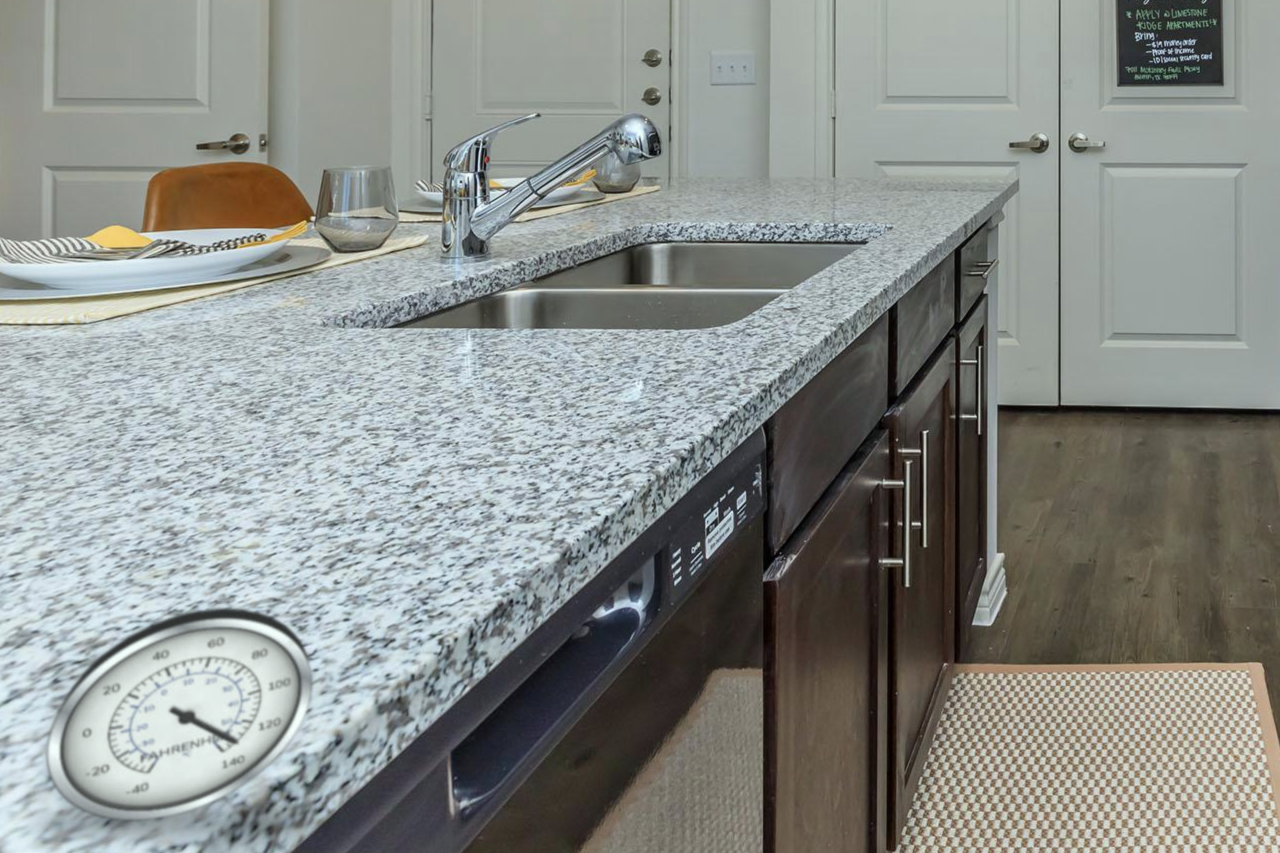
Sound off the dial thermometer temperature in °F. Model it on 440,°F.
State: 132,°F
